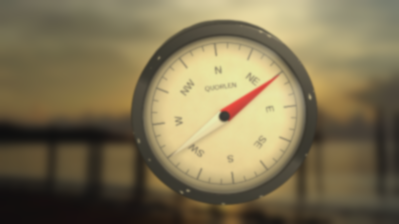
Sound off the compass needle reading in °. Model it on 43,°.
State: 60,°
